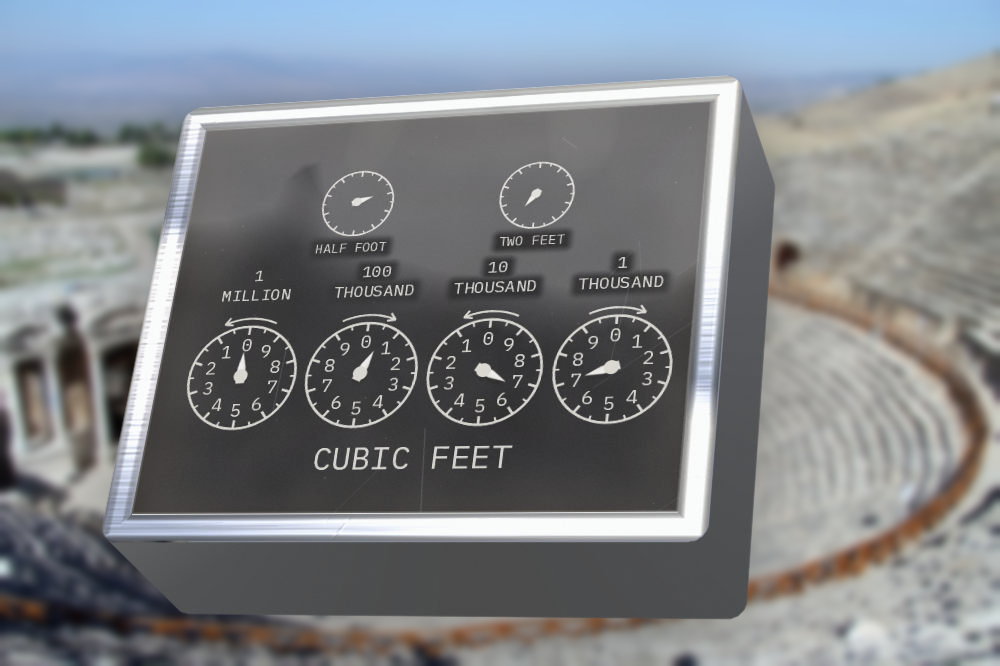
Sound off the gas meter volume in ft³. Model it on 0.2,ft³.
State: 6700,ft³
